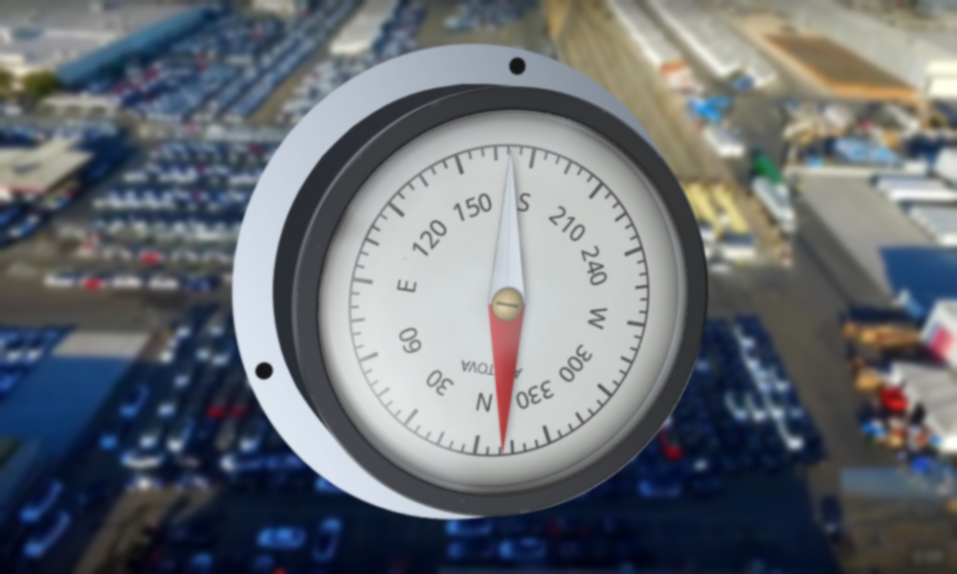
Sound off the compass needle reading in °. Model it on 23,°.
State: 350,°
